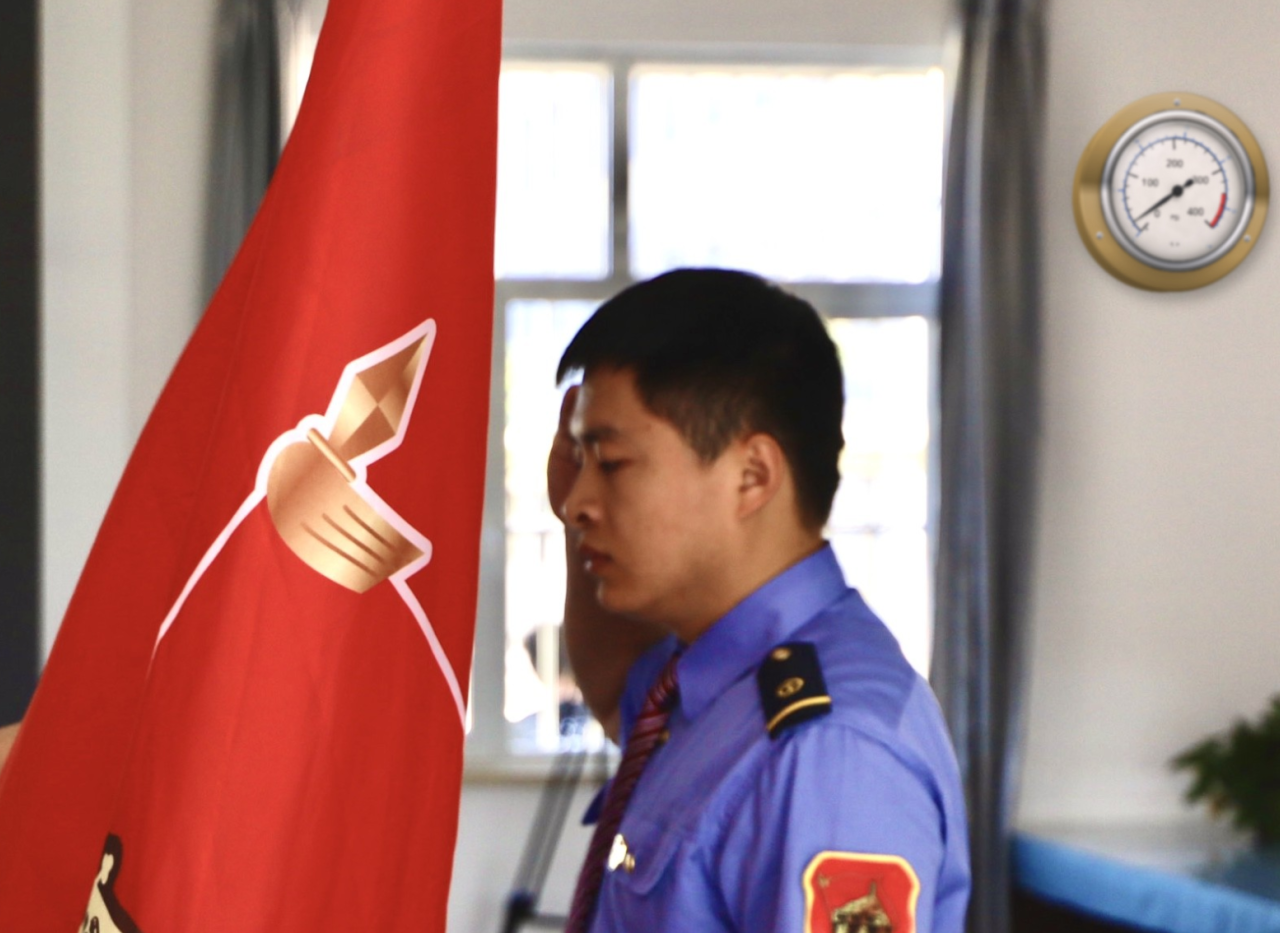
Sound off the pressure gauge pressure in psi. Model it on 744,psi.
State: 20,psi
